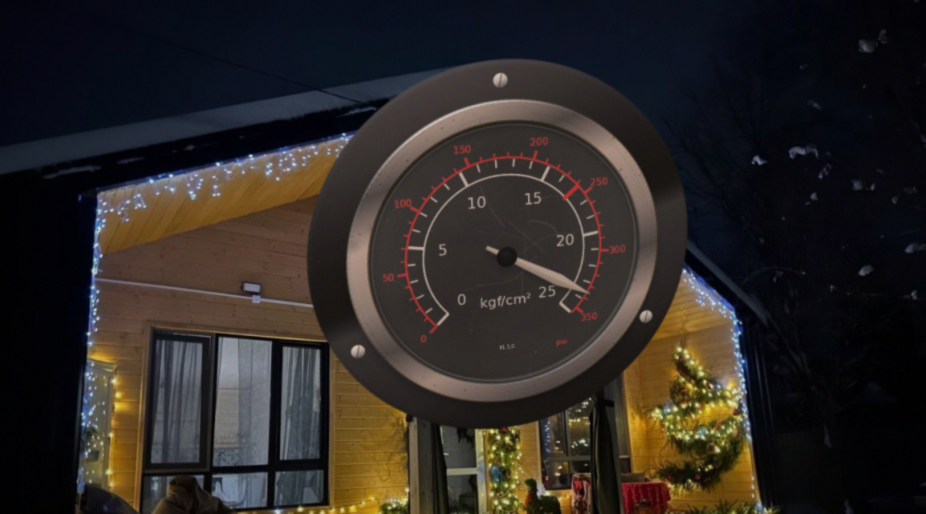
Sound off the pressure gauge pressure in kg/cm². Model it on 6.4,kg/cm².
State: 23.5,kg/cm²
